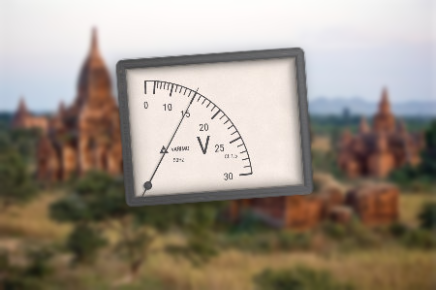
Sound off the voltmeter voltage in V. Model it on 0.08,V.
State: 15,V
